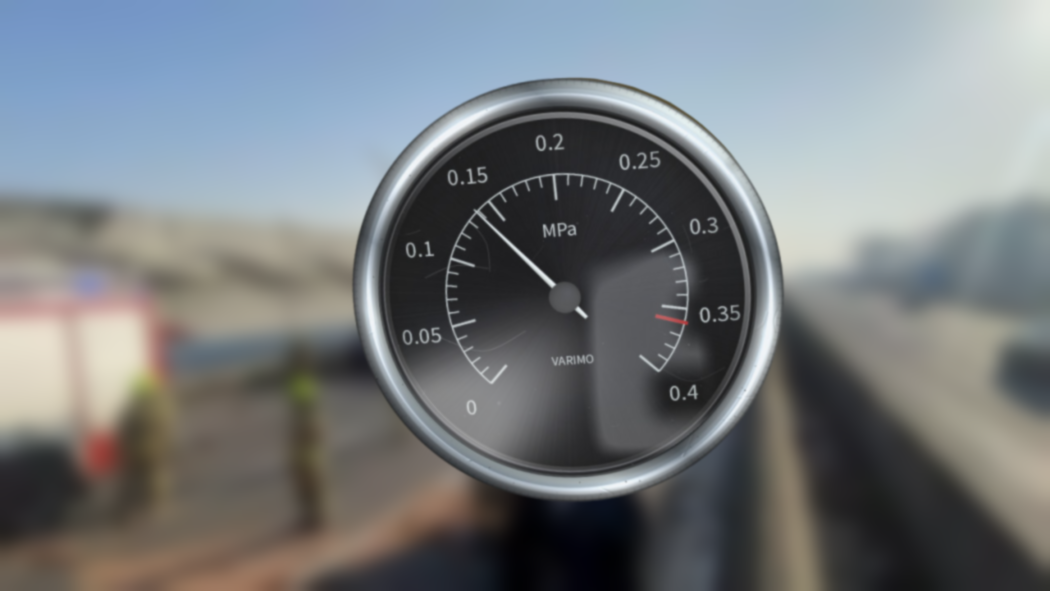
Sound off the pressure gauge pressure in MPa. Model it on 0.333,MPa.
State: 0.14,MPa
